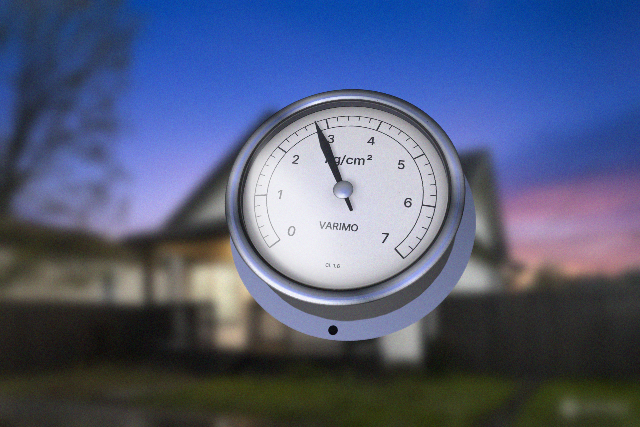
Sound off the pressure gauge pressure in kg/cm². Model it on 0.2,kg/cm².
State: 2.8,kg/cm²
